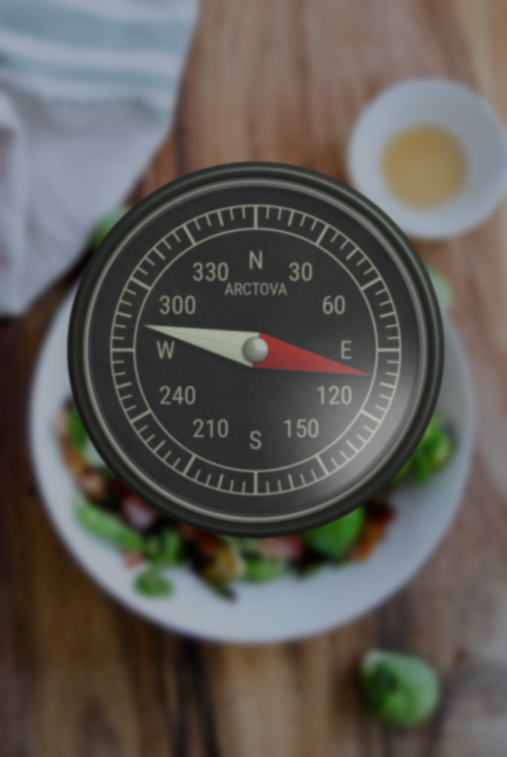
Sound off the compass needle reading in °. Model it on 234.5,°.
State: 102.5,°
